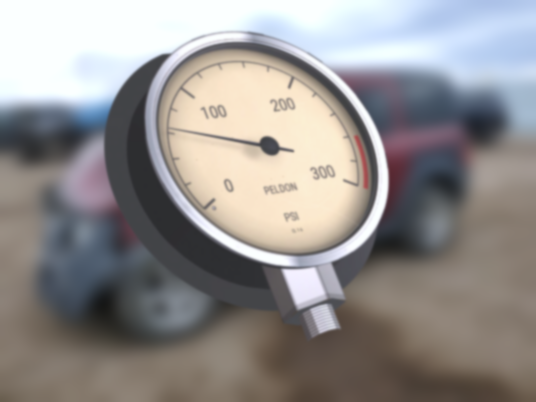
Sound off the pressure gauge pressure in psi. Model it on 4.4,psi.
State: 60,psi
